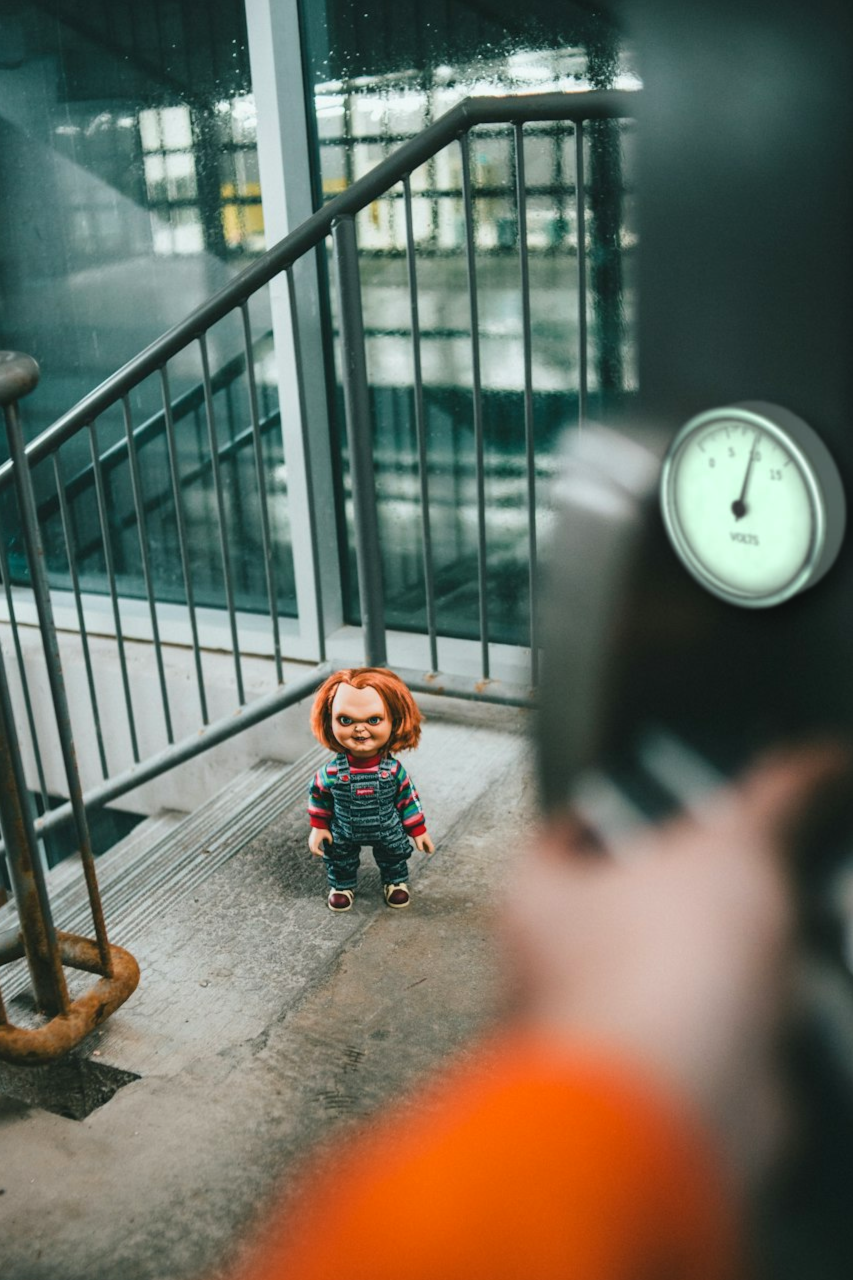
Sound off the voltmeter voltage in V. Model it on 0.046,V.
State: 10,V
